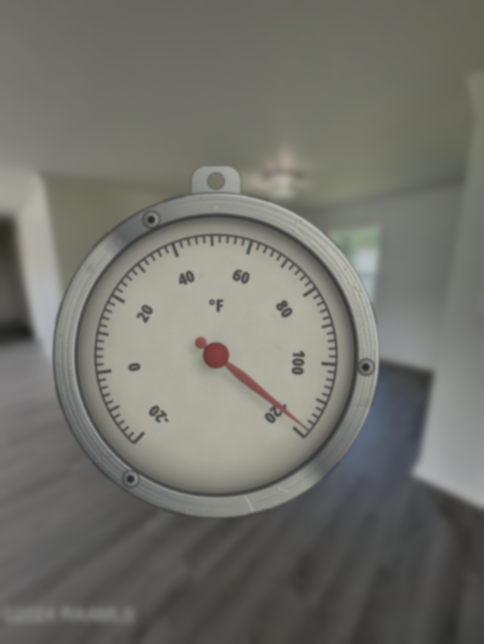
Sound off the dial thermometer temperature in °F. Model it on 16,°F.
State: 118,°F
